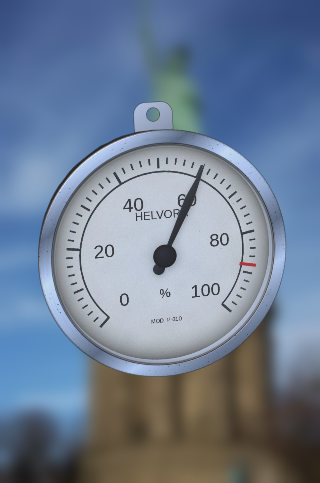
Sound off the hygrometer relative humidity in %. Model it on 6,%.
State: 60,%
